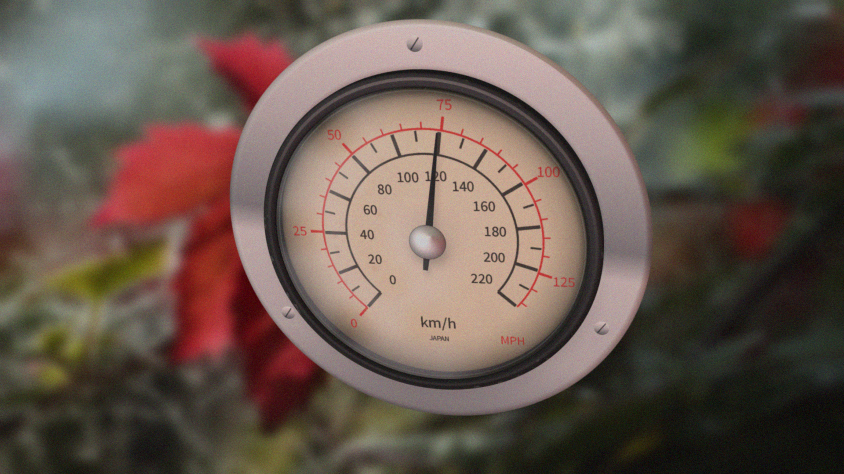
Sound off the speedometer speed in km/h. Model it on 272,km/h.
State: 120,km/h
